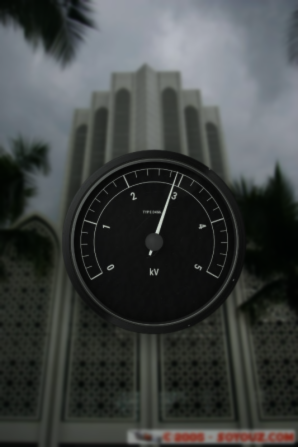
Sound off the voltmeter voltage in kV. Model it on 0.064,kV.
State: 2.9,kV
